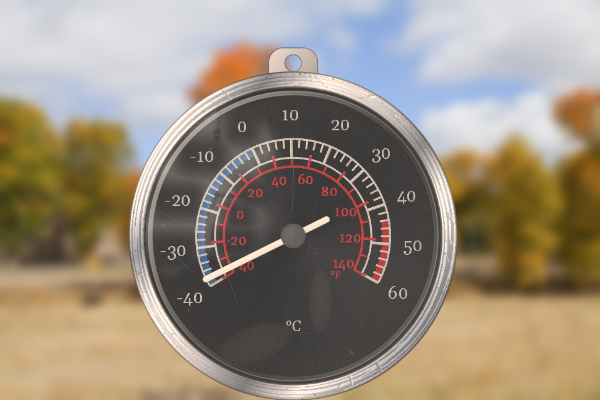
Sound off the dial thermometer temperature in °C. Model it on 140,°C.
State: -38,°C
